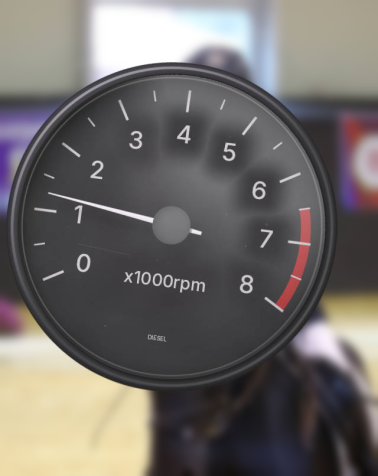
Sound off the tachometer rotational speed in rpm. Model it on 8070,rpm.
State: 1250,rpm
